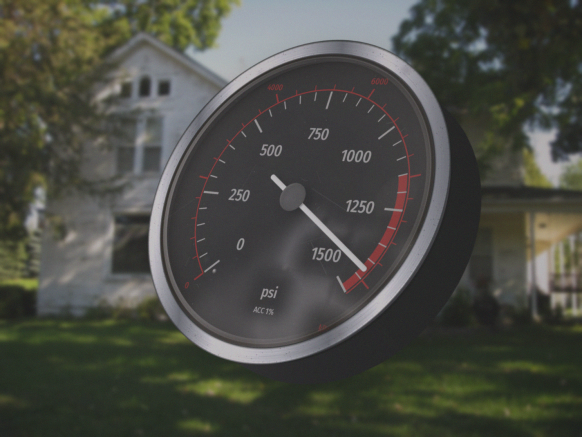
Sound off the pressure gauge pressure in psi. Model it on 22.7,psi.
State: 1425,psi
